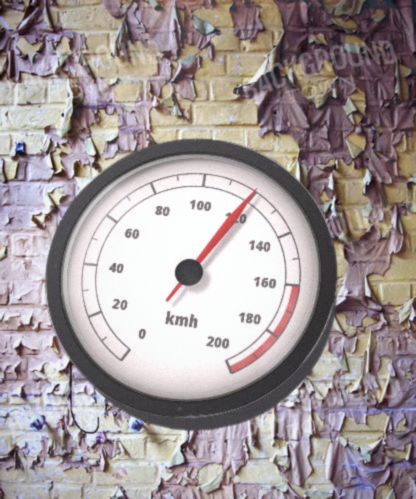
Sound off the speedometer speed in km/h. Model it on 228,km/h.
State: 120,km/h
